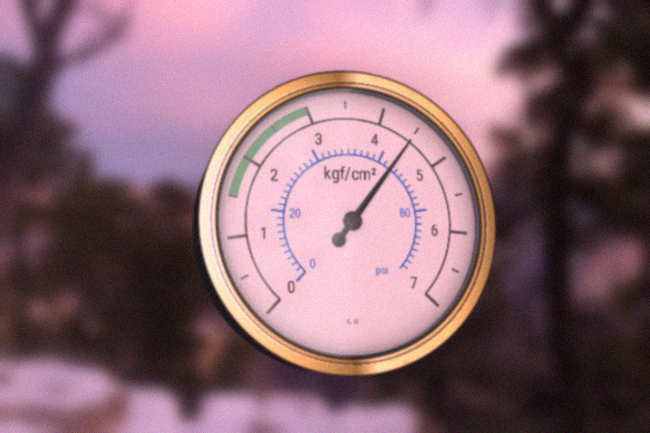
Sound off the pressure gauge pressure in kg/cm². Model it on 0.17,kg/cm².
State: 4.5,kg/cm²
